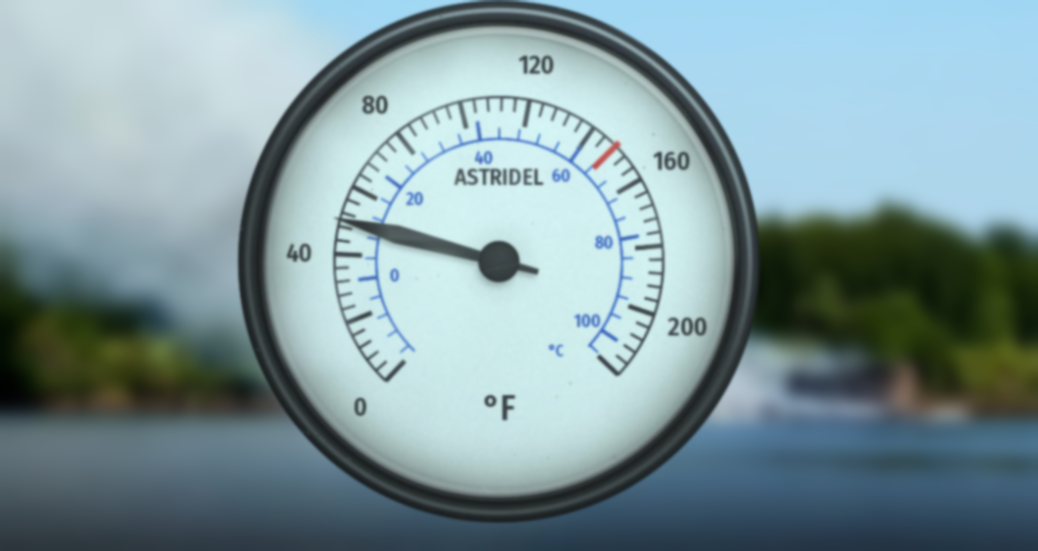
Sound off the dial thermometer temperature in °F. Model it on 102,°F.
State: 50,°F
